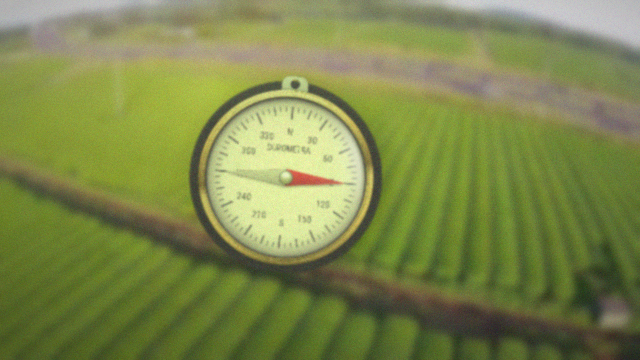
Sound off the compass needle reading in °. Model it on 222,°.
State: 90,°
